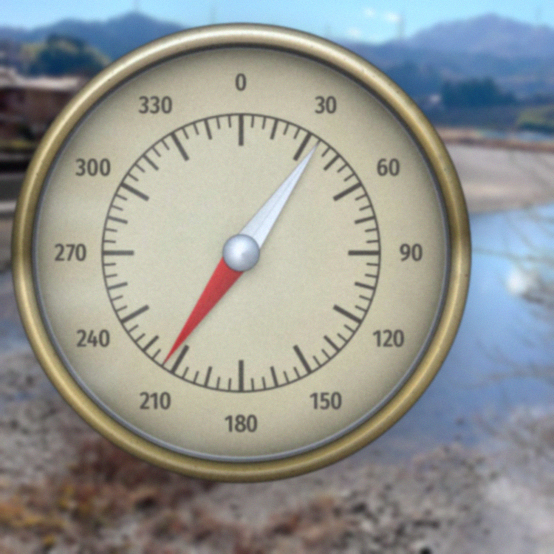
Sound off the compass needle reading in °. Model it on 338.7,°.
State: 215,°
